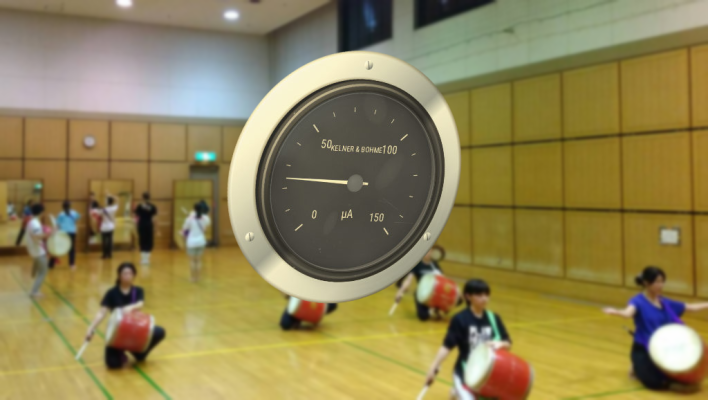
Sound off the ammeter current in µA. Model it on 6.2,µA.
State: 25,µA
